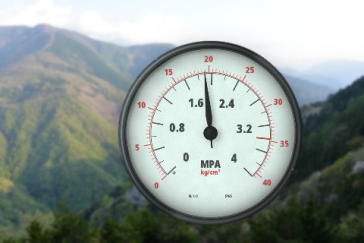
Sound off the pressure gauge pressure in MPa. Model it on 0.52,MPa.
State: 1.9,MPa
